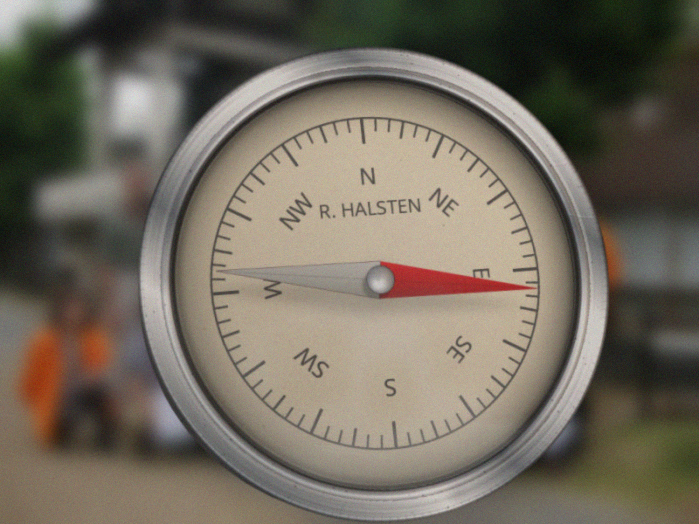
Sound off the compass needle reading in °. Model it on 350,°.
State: 97.5,°
